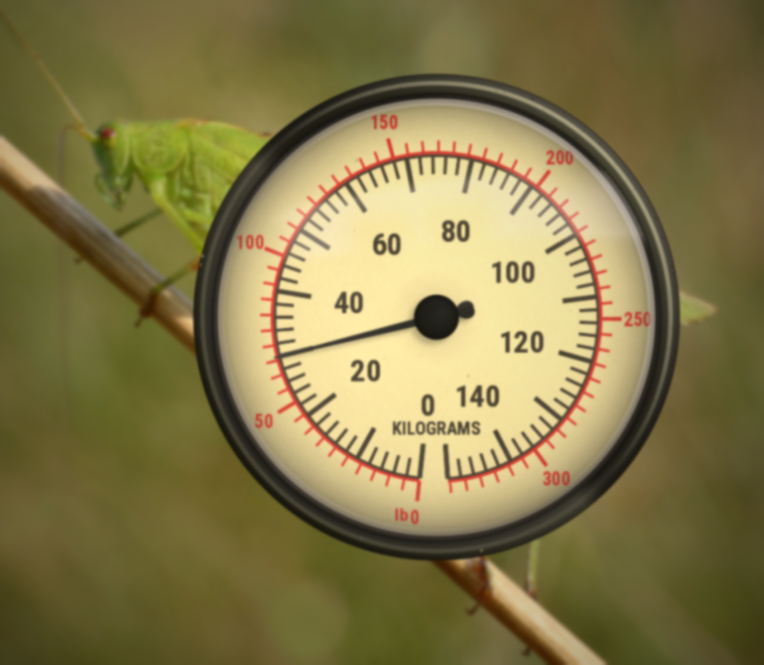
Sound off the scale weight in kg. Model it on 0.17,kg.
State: 30,kg
